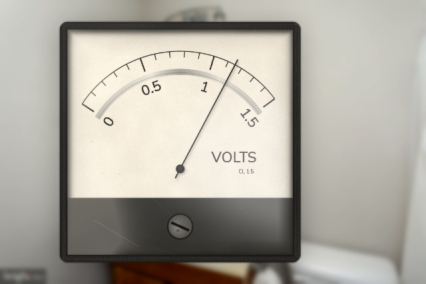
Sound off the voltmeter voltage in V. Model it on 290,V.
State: 1.15,V
